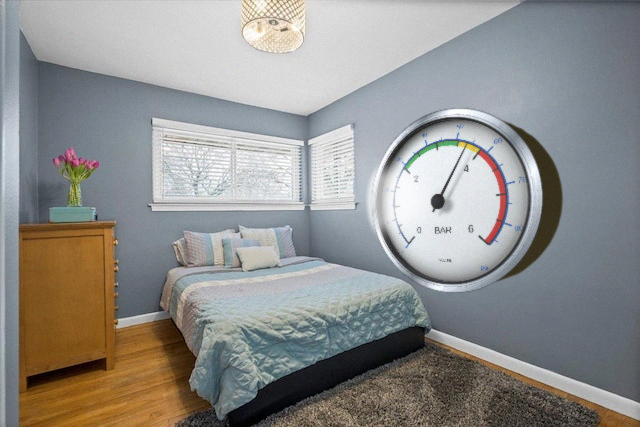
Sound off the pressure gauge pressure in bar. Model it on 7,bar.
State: 3.75,bar
